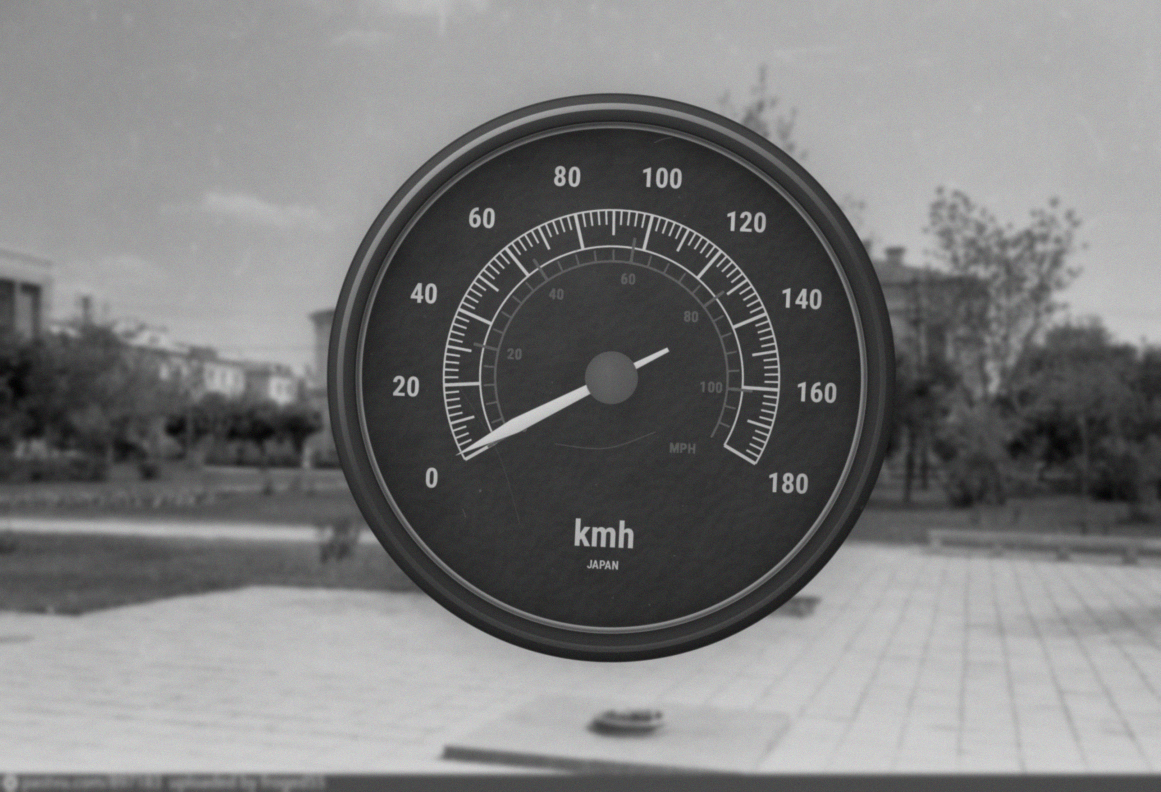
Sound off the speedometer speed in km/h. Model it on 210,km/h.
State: 2,km/h
